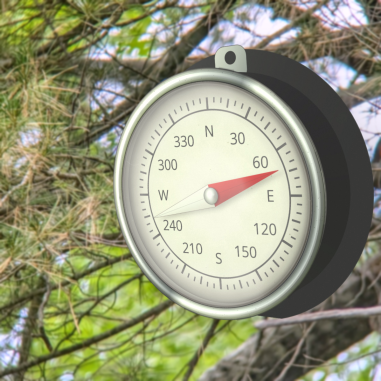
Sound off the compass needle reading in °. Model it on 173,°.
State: 72.5,°
